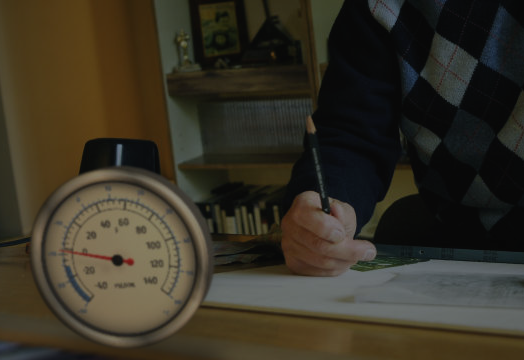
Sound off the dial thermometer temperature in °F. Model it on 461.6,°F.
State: 0,°F
